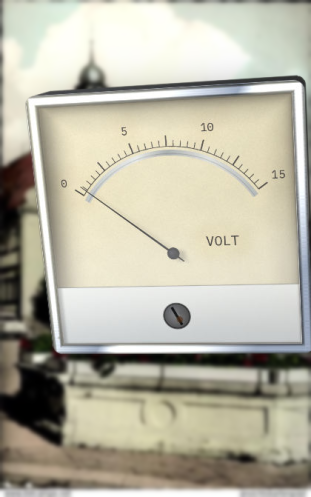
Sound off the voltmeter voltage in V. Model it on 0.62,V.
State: 0.5,V
